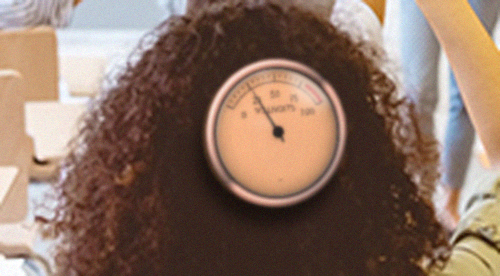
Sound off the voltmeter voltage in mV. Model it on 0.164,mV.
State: 25,mV
